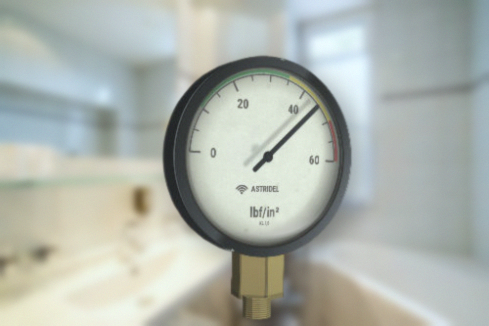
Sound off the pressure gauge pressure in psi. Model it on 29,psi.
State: 45,psi
